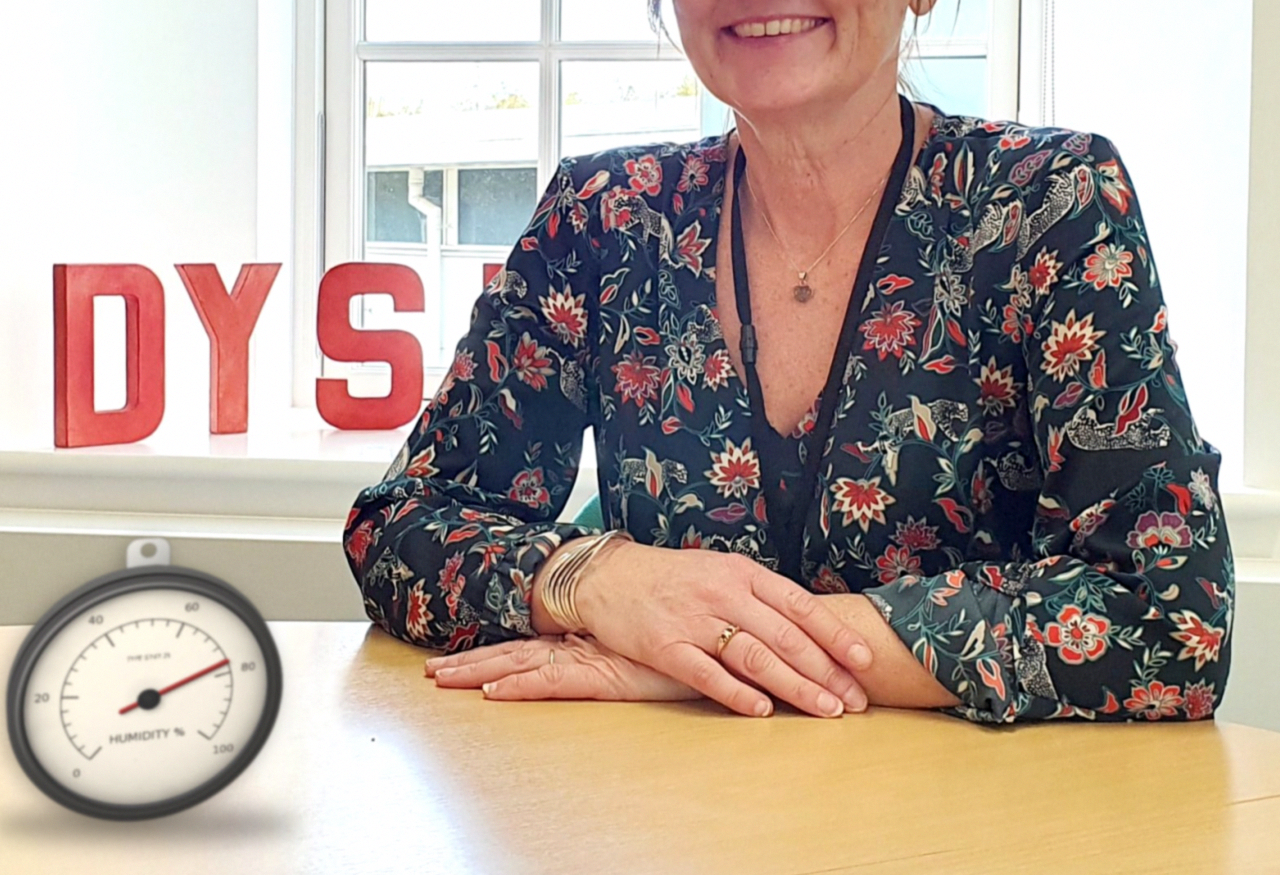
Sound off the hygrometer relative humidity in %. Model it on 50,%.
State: 76,%
